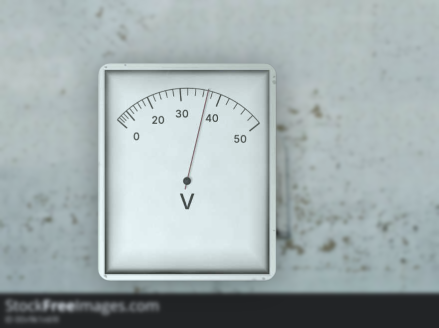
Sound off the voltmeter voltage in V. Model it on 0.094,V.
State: 37,V
